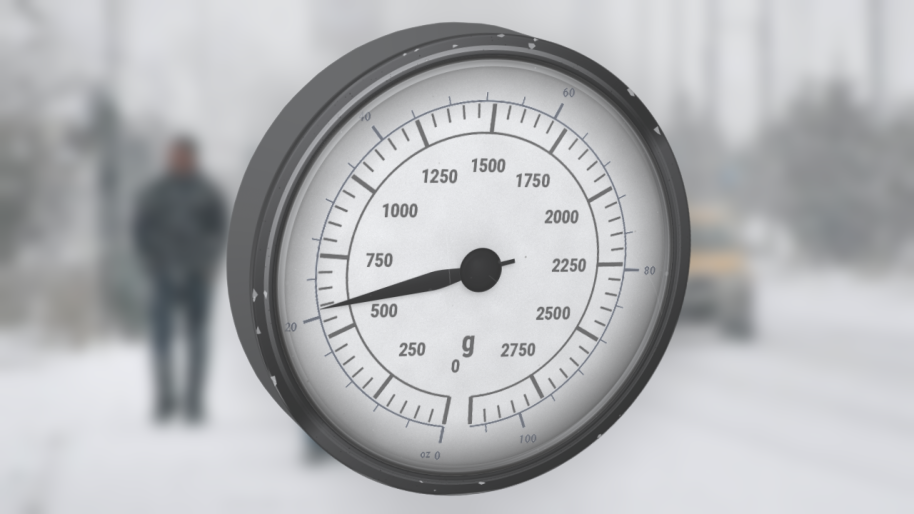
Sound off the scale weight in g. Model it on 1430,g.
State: 600,g
